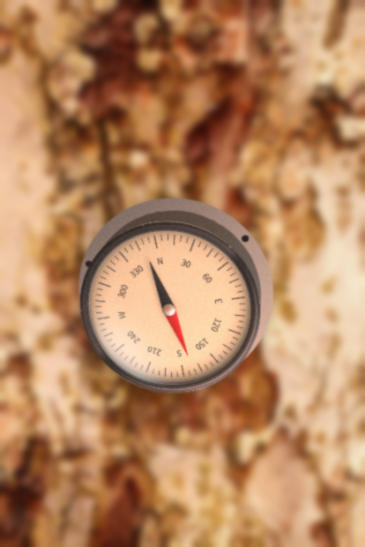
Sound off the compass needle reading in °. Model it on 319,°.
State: 170,°
